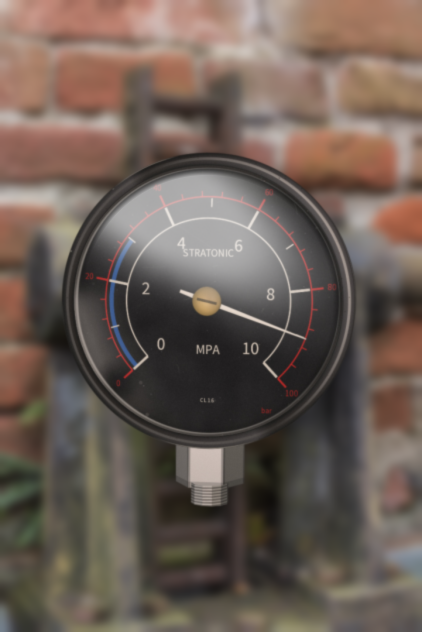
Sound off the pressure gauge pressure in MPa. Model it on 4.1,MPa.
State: 9,MPa
